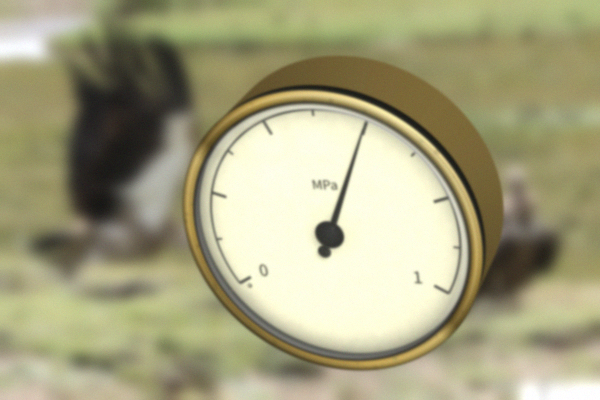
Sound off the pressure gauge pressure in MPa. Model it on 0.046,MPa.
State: 0.6,MPa
